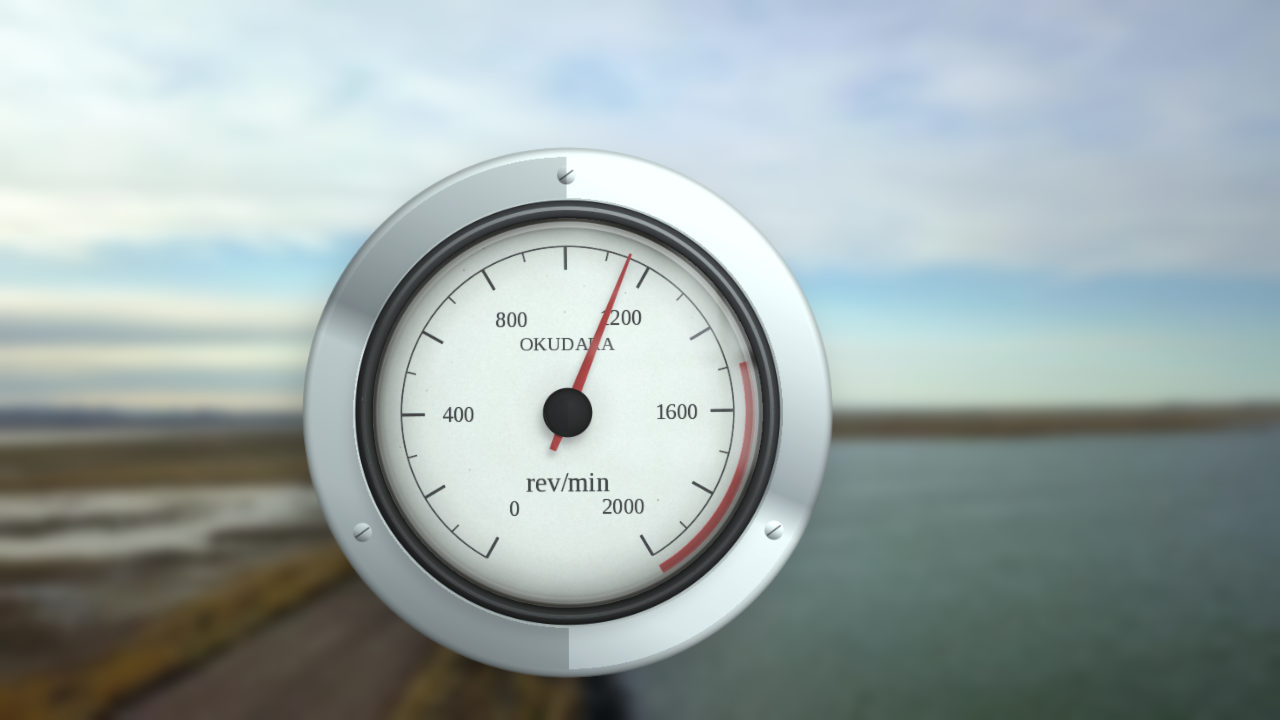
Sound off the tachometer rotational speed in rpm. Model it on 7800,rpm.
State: 1150,rpm
